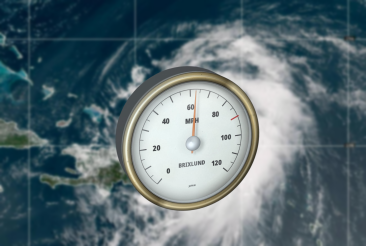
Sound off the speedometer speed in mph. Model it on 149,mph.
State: 62.5,mph
